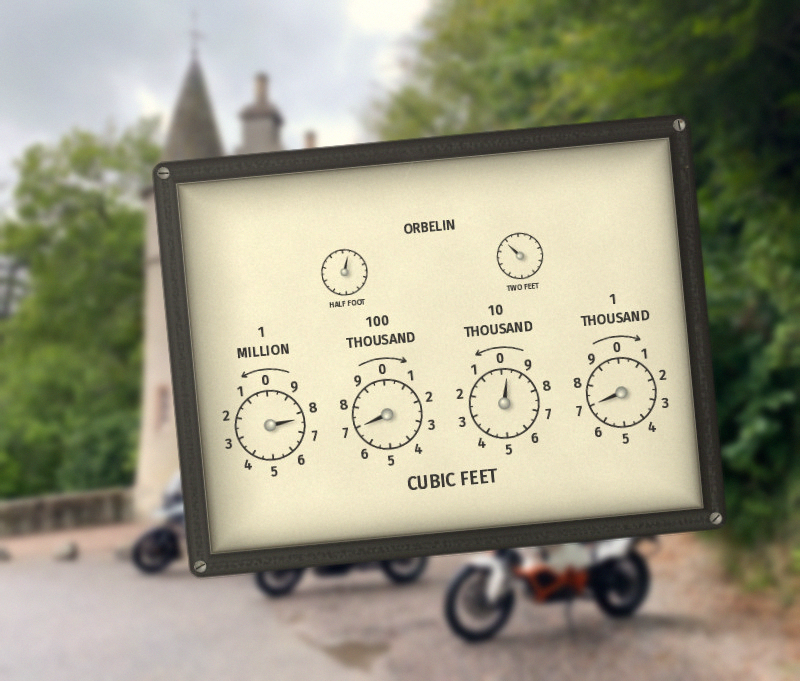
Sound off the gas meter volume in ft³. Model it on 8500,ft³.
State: 769700,ft³
